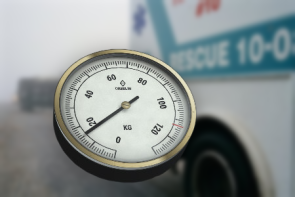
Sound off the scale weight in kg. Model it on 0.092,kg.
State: 15,kg
